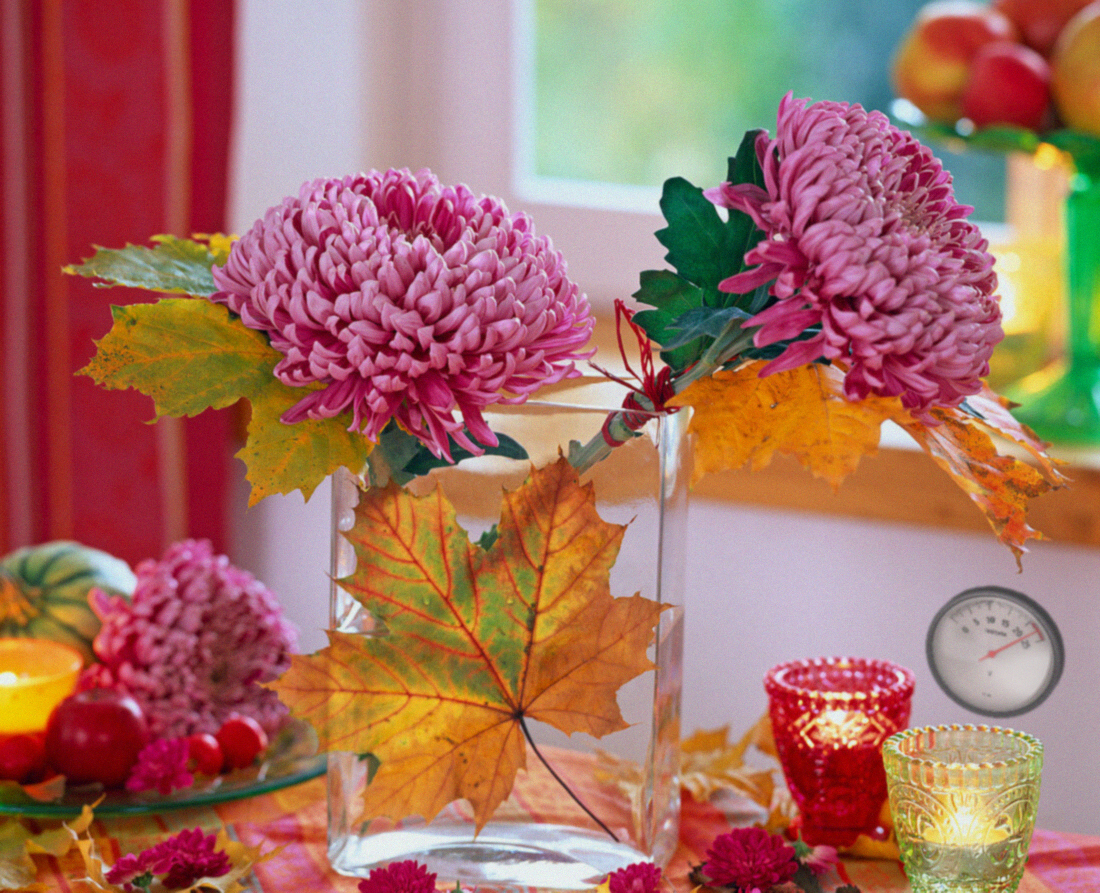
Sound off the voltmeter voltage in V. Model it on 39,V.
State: 22.5,V
